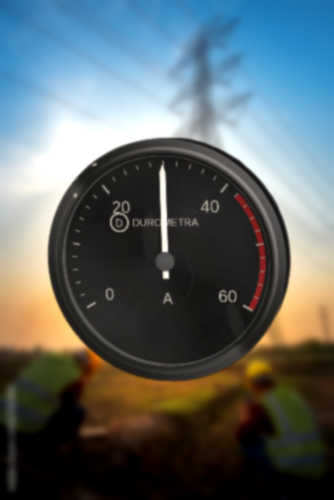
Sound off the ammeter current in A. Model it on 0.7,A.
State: 30,A
